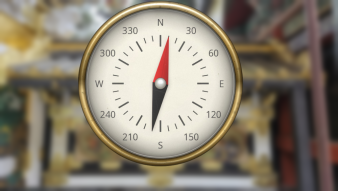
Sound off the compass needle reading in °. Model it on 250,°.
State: 10,°
